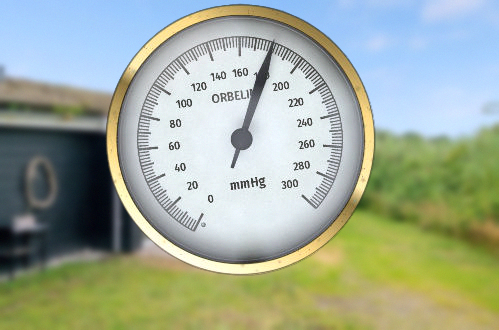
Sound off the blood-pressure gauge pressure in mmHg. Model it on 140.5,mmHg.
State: 180,mmHg
